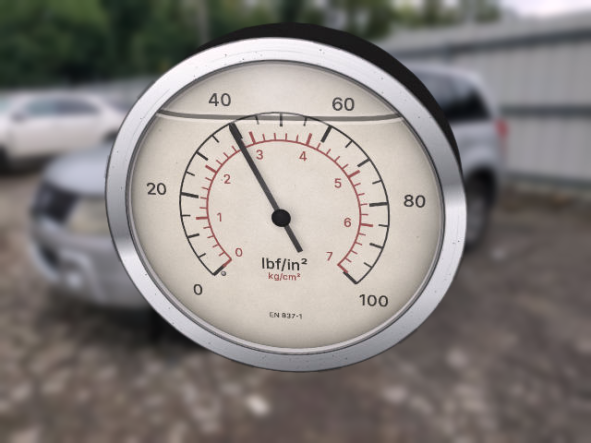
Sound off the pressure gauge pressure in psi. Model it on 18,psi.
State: 40,psi
